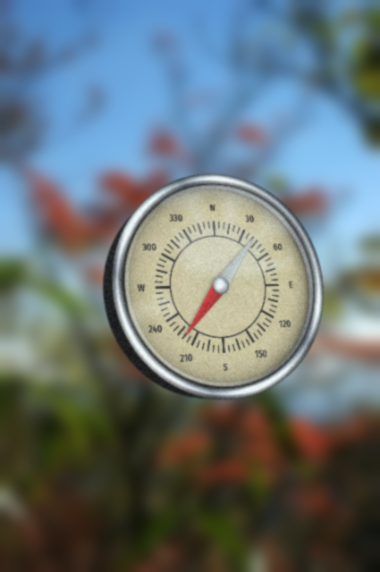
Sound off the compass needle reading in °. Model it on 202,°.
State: 220,°
